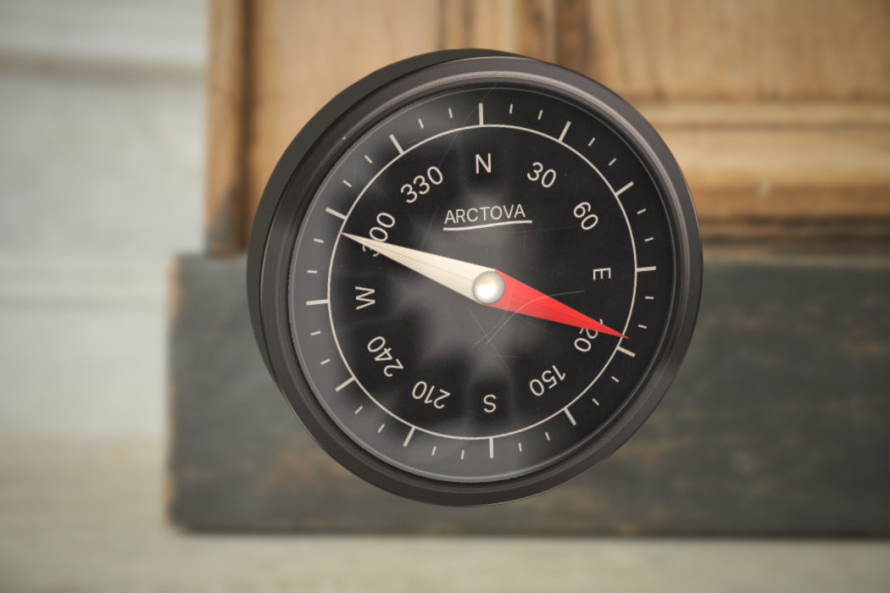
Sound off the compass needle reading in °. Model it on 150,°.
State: 115,°
